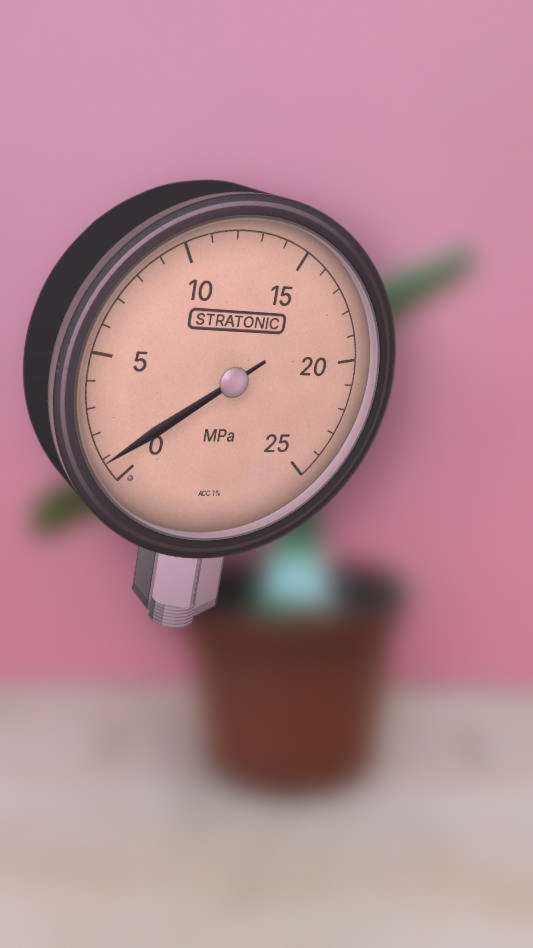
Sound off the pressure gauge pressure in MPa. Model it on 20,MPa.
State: 1,MPa
